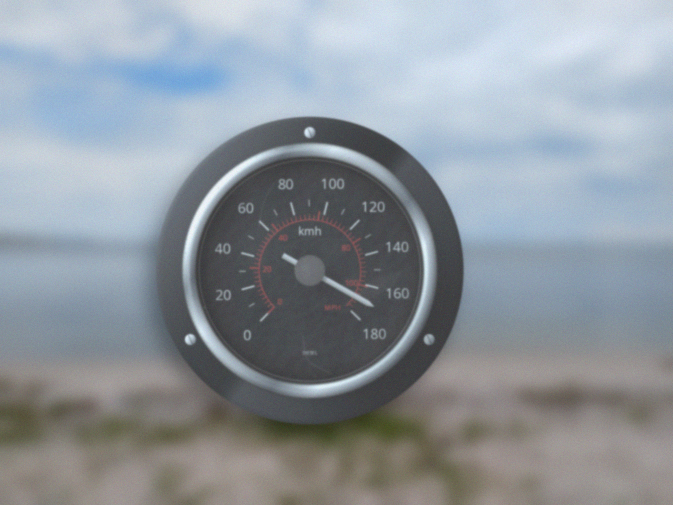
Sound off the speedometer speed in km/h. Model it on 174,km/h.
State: 170,km/h
